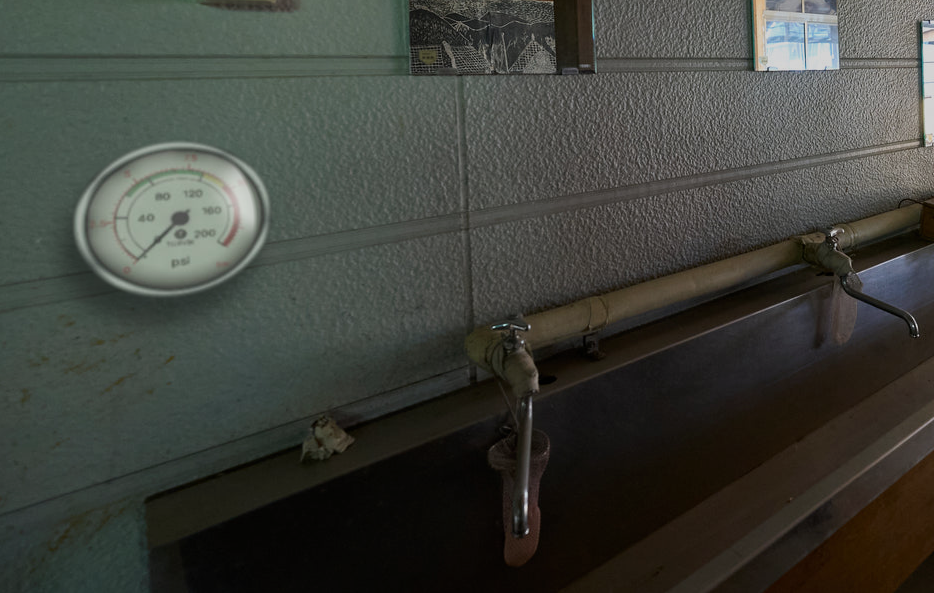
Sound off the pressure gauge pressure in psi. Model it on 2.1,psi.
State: 0,psi
